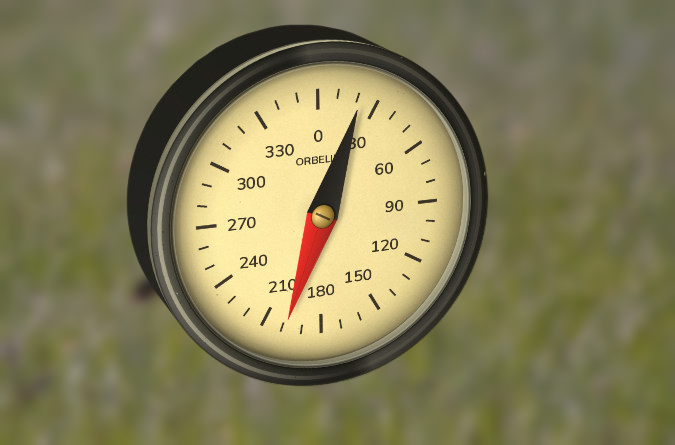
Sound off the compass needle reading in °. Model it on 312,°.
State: 200,°
